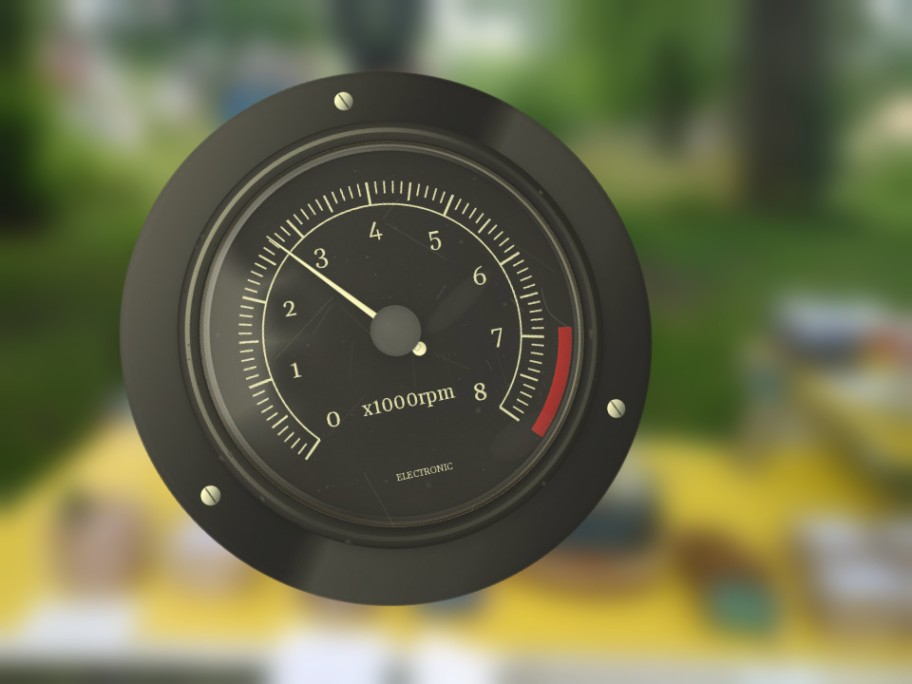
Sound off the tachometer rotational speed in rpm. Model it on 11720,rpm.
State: 2700,rpm
